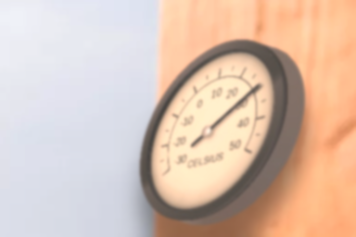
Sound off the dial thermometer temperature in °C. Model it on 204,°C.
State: 30,°C
